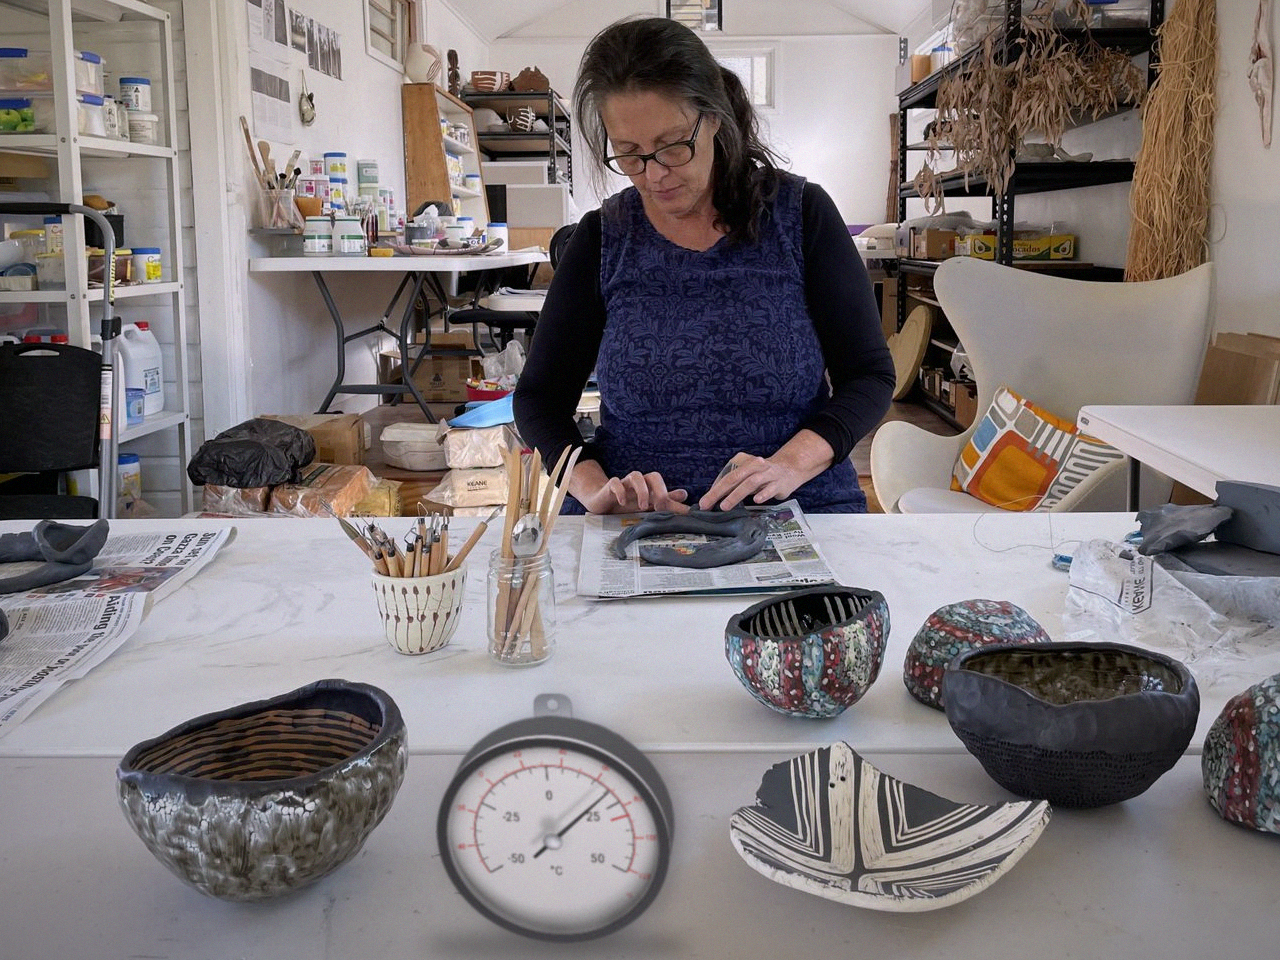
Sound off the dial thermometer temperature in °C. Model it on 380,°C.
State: 20,°C
